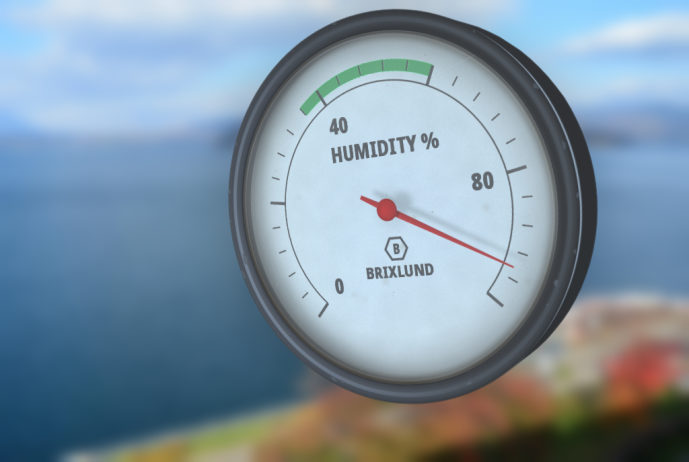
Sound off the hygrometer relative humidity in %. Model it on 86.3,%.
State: 94,%
